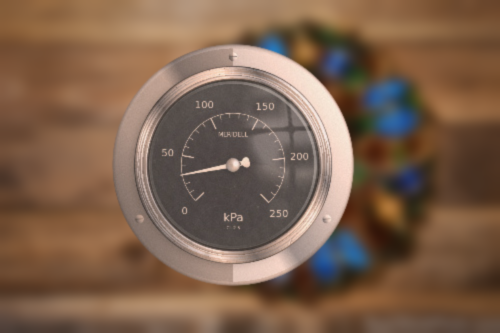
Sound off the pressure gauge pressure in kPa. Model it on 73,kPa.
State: 30,kPa
